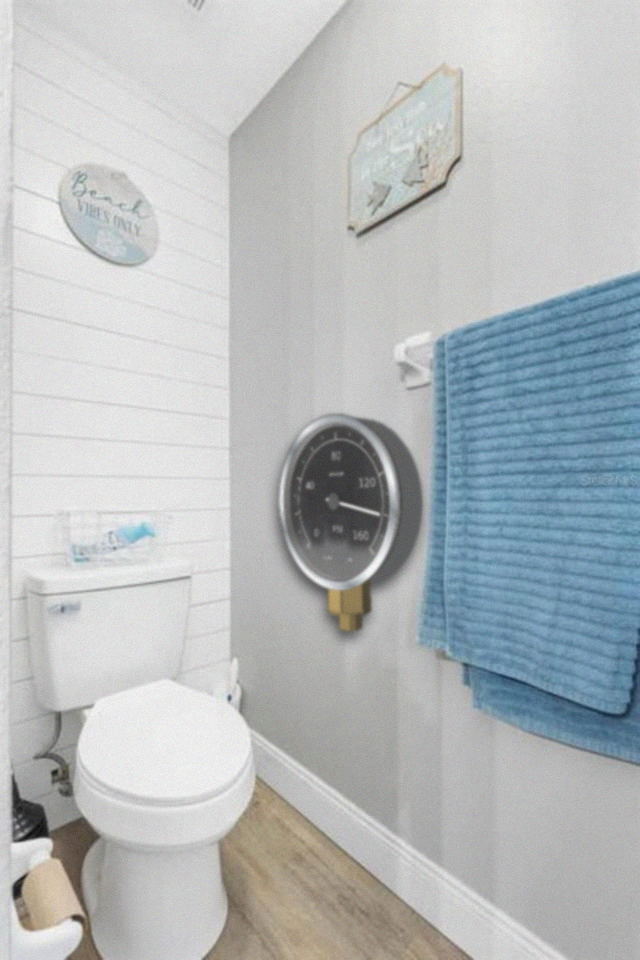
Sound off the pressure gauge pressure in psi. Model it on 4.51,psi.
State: 140,psi
